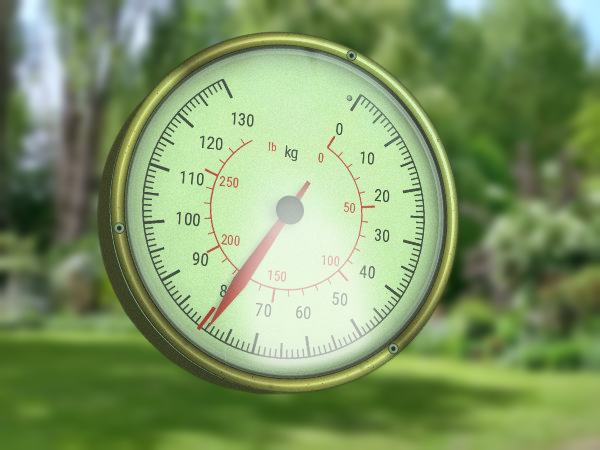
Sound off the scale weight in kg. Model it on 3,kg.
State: 79,kg
